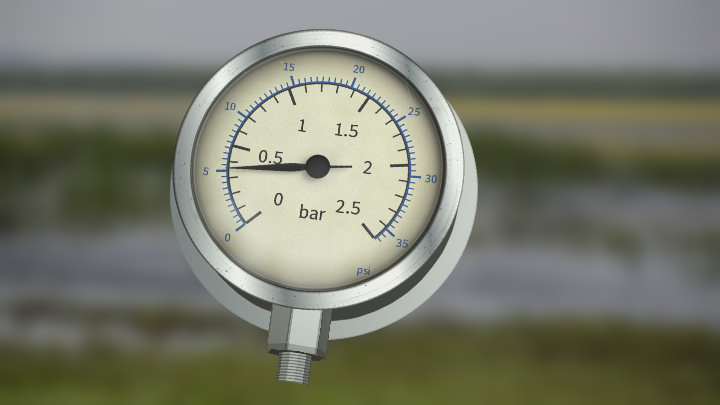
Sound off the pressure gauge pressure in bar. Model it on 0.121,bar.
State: 0.35,bar
